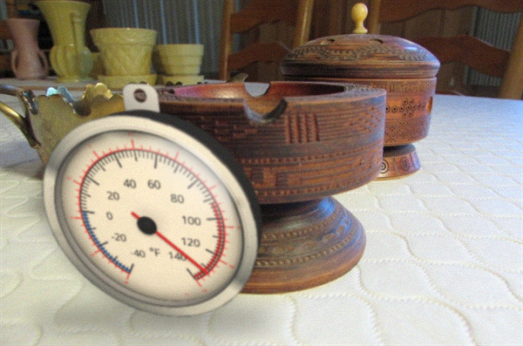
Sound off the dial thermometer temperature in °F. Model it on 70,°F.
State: 130,°F
